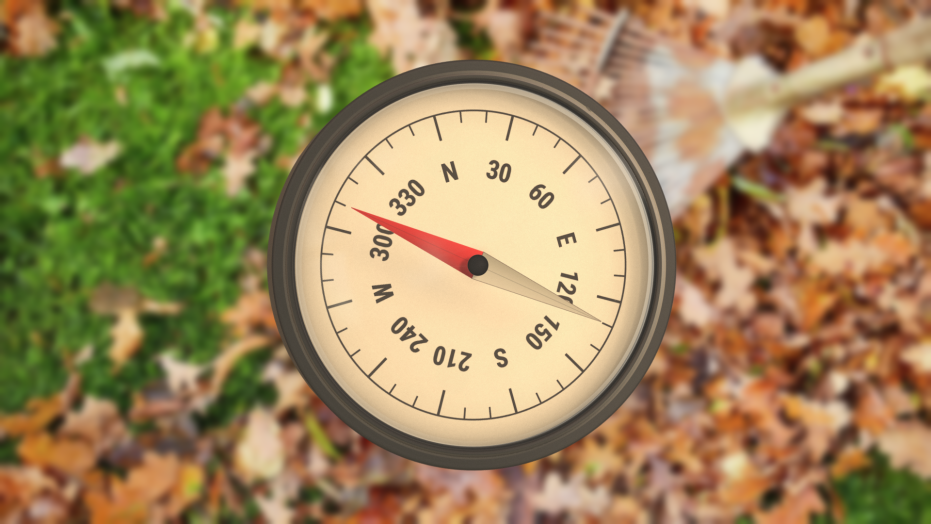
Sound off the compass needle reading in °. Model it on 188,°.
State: 310,°
